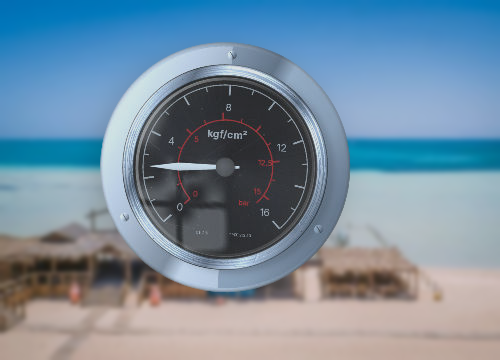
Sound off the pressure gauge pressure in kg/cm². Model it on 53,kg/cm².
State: 2.5,kg/cm²
